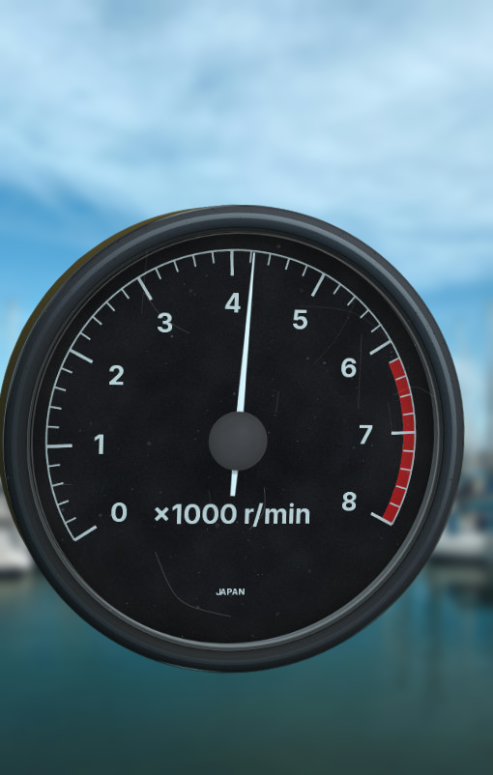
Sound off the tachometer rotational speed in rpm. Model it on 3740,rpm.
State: 4200,rpm
